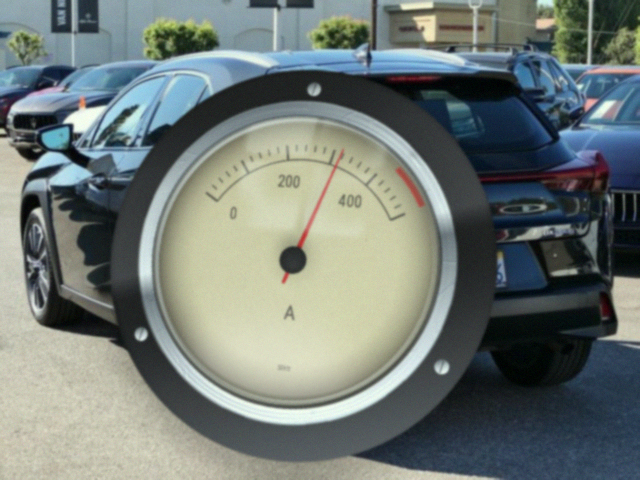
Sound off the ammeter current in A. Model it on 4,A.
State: 320,A
